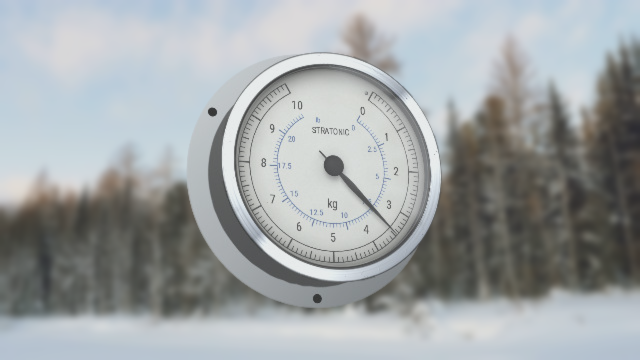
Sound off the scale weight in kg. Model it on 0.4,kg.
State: 3.5,kg
